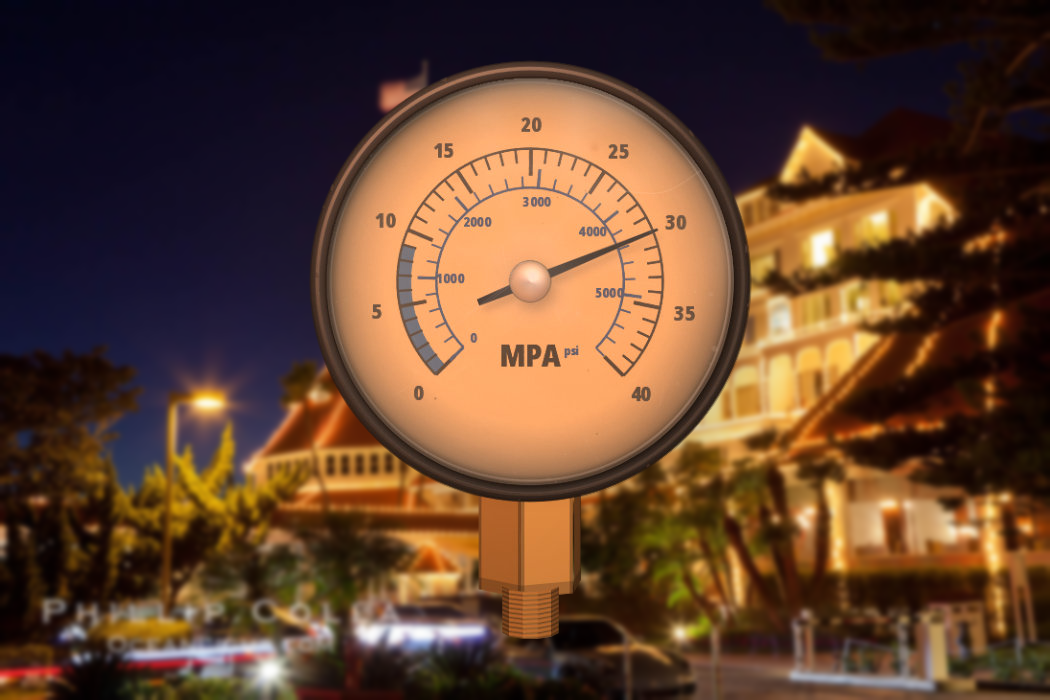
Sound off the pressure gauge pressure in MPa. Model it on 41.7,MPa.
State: 30,MPa
